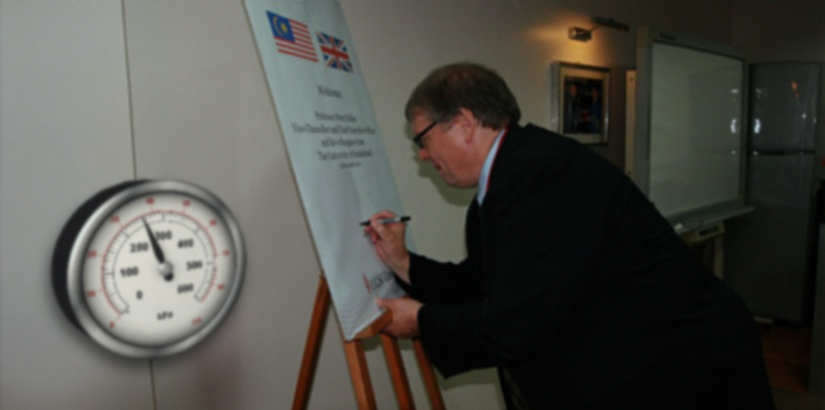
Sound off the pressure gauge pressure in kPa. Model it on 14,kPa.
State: 250,kPa
